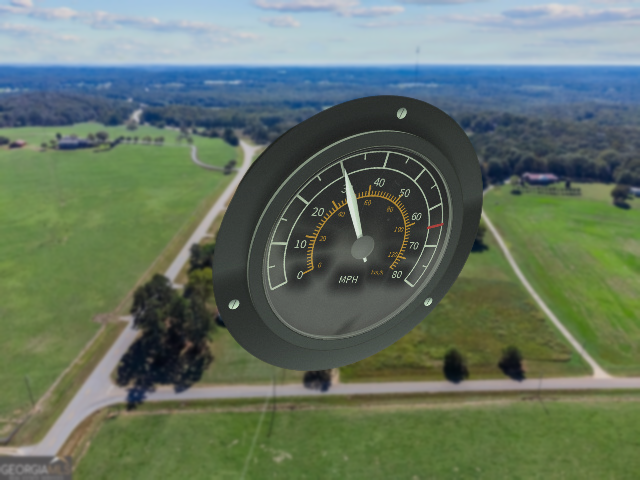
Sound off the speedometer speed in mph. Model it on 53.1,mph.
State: 30,mph
